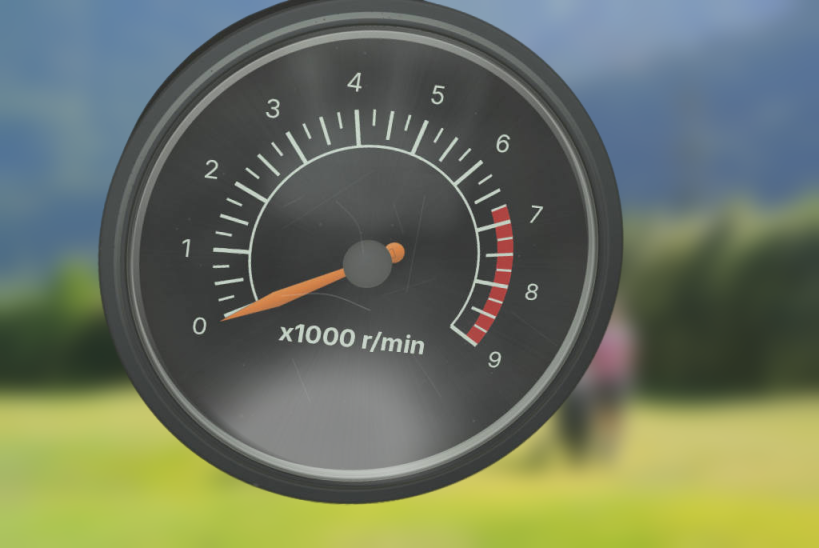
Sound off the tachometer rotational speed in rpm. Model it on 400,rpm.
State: 0,rpm
